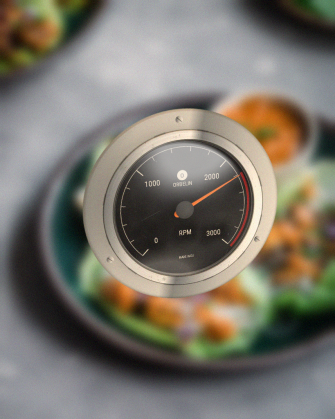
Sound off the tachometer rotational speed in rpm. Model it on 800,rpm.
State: 2200,rpm
